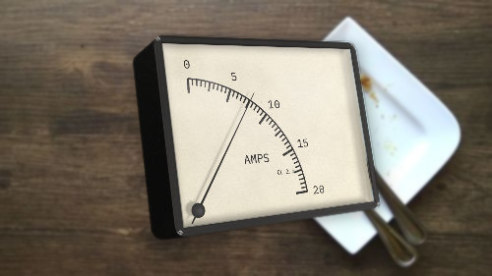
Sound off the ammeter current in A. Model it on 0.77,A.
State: 7.5,A
